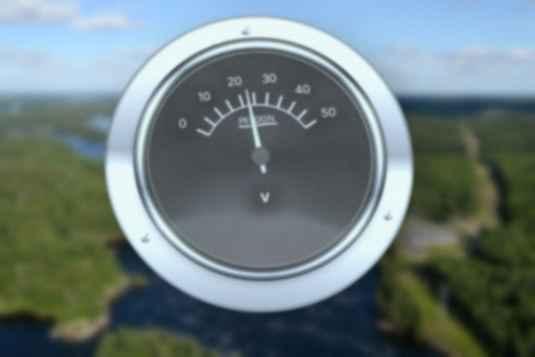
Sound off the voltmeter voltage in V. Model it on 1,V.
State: 22.5,V
